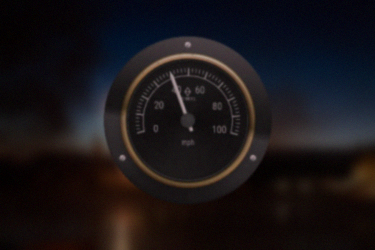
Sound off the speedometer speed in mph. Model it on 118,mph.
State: 40,mph
